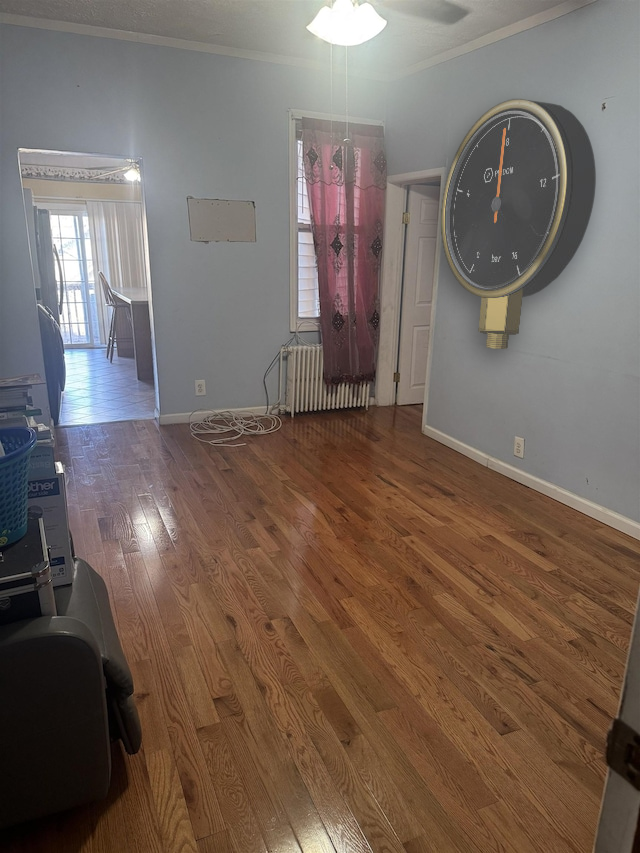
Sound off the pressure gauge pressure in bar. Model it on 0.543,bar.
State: 8,bar
